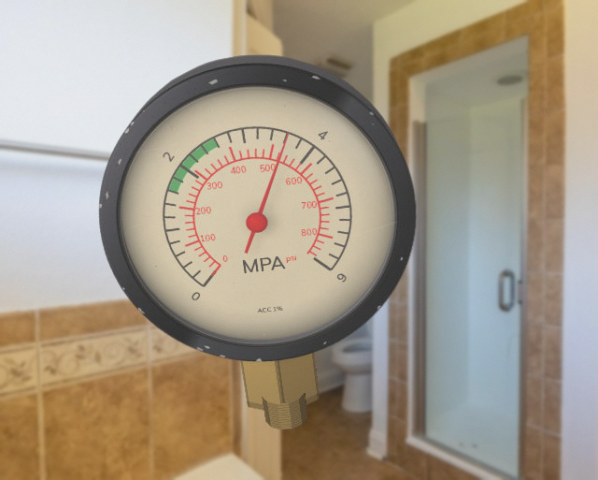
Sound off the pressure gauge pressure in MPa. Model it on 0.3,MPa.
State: 3.6,MPa
